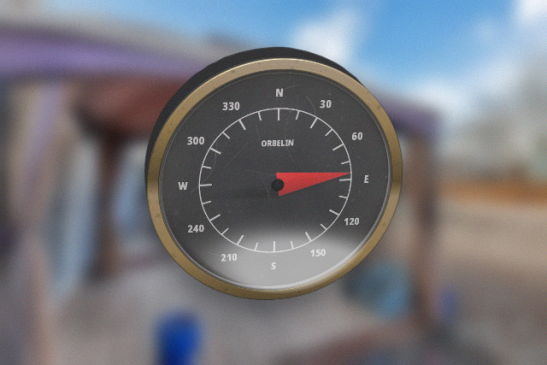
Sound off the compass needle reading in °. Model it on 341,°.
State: 82.5,°
